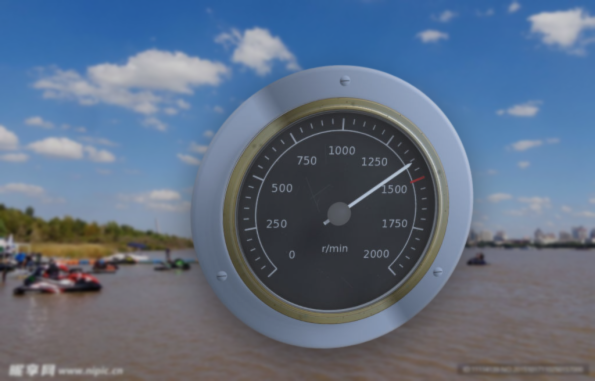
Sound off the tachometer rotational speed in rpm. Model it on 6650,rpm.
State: 1400,rpm
